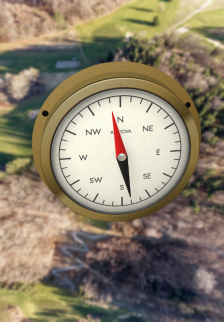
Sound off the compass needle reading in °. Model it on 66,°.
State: 350,°
